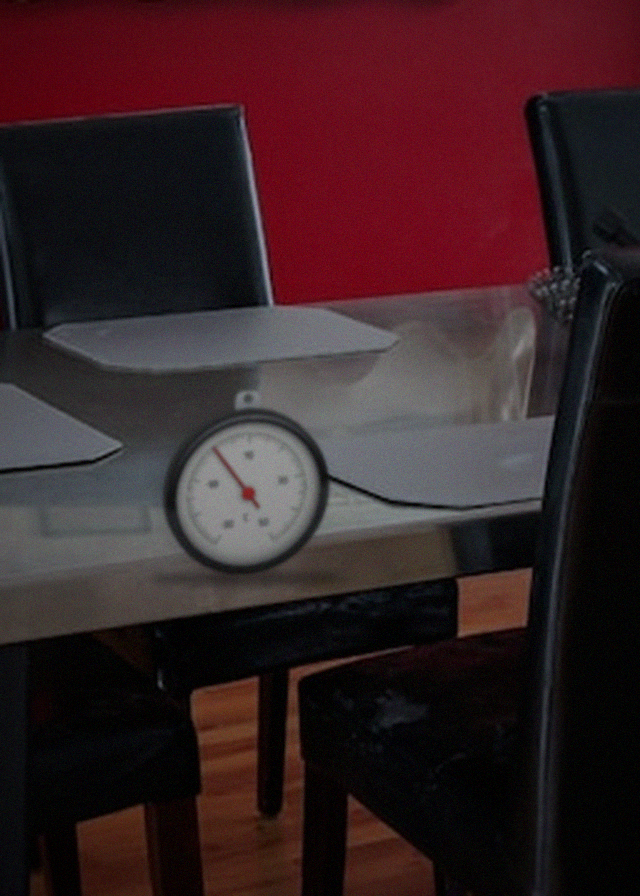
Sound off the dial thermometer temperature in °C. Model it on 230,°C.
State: 0,°C
